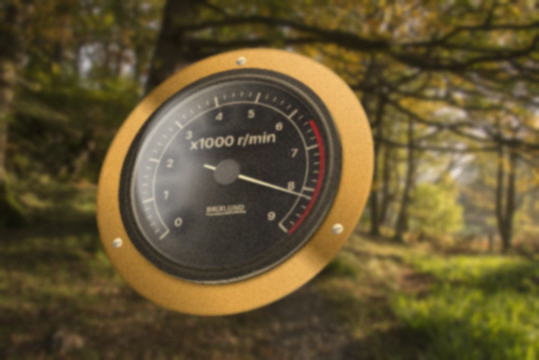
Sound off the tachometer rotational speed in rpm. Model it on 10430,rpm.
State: 8200,rpm
